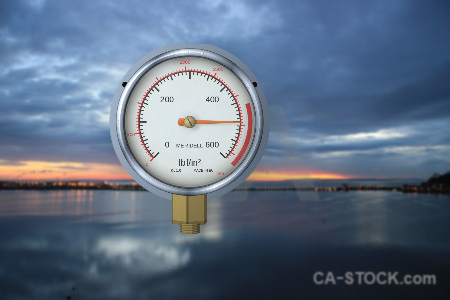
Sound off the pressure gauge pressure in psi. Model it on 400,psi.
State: 500,psi
